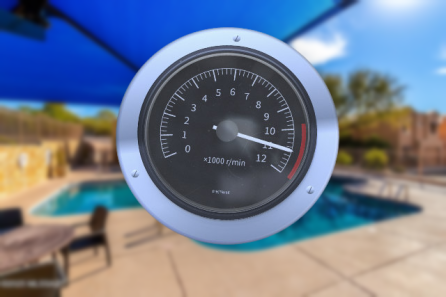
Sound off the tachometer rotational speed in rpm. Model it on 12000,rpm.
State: 11000,rpm
